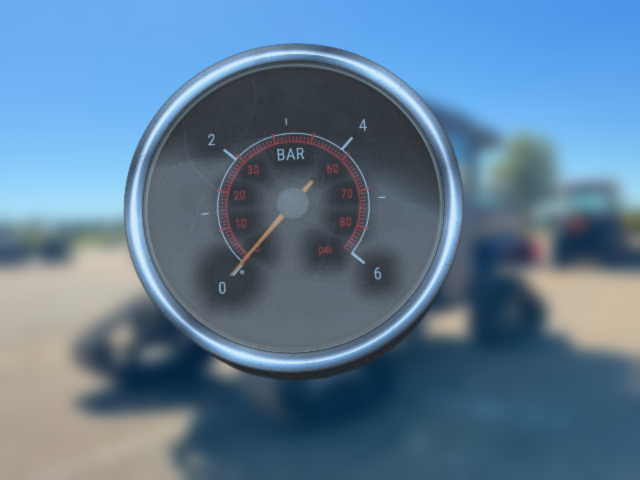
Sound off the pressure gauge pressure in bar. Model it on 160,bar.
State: 0,bar
